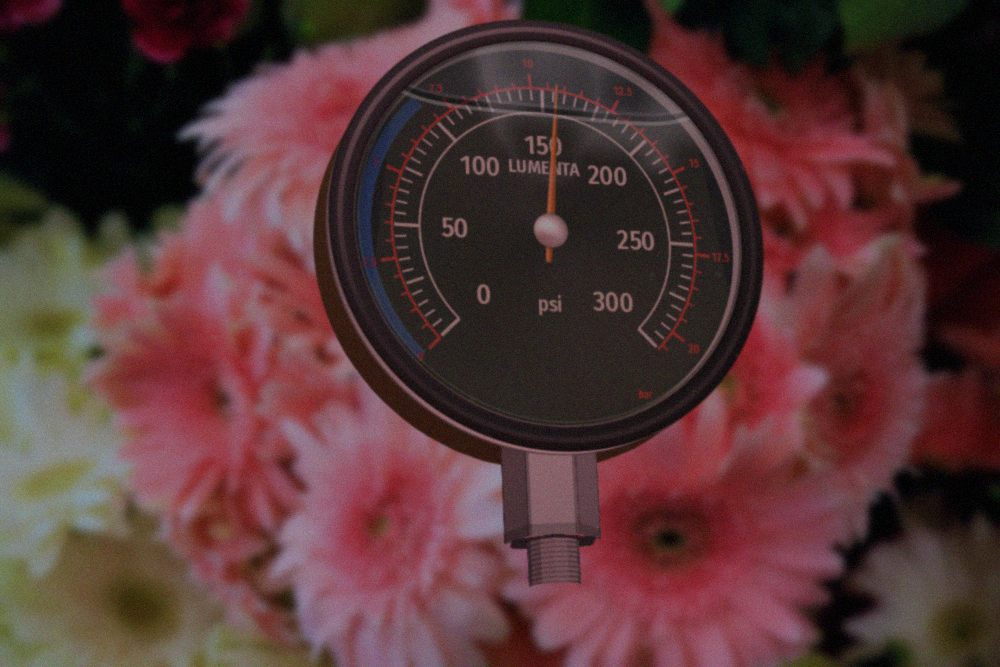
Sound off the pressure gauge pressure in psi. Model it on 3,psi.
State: 155,psi
